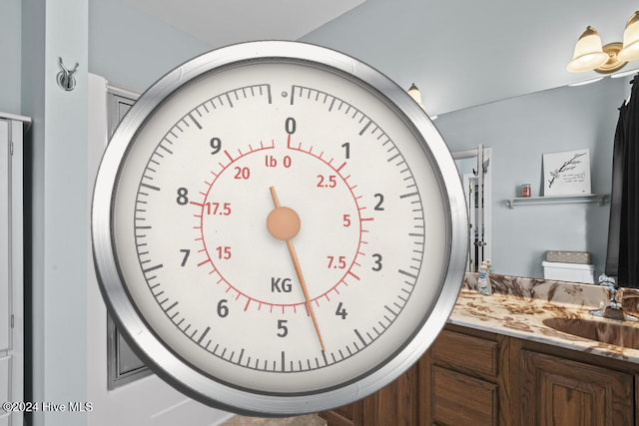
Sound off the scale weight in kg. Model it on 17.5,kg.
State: 4.5,kg
